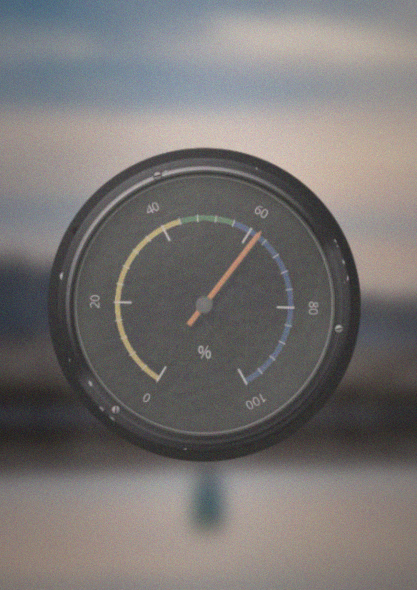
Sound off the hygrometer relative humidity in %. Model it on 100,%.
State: 62,%
